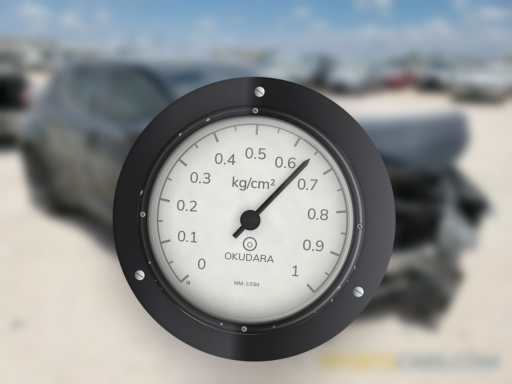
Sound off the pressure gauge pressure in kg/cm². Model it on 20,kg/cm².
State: 0.65,kg/cm²
